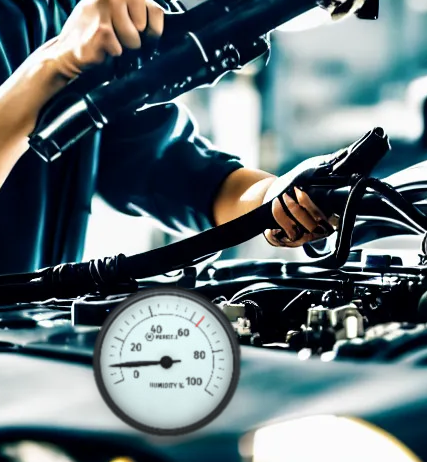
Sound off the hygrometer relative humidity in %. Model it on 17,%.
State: 8,%
